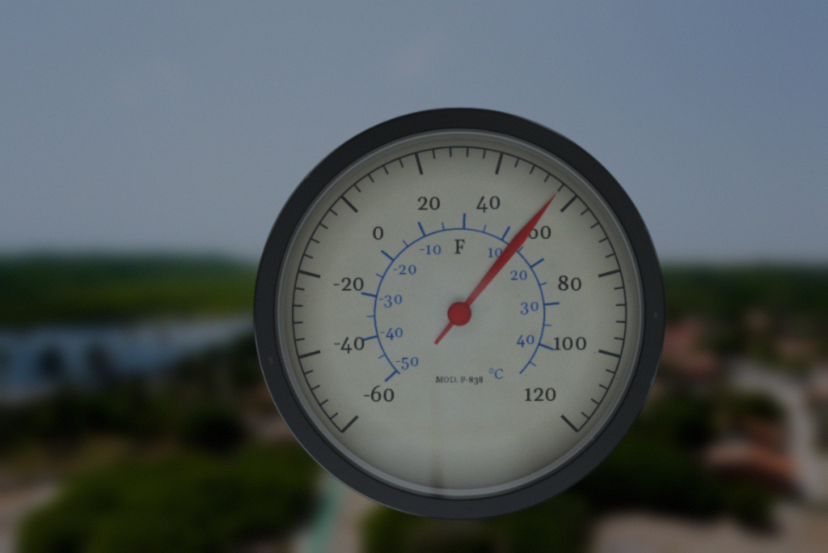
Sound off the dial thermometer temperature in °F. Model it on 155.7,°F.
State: 56,°F
